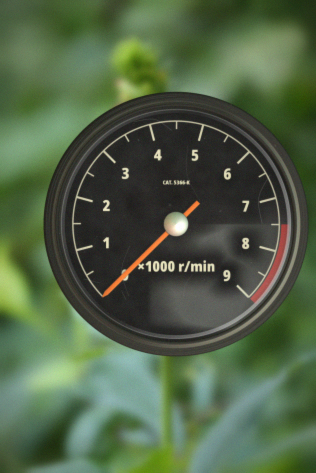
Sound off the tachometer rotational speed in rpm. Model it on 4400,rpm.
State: 0,rpm
